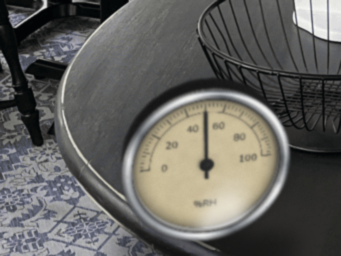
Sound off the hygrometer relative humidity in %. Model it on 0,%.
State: 50,%
